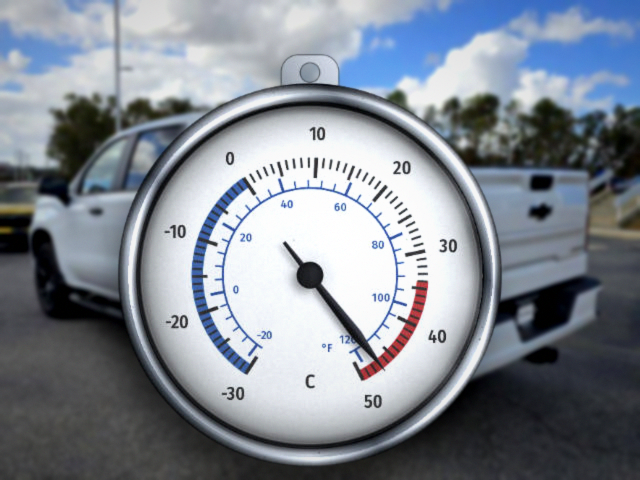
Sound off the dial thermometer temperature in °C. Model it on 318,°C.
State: 47,°C
